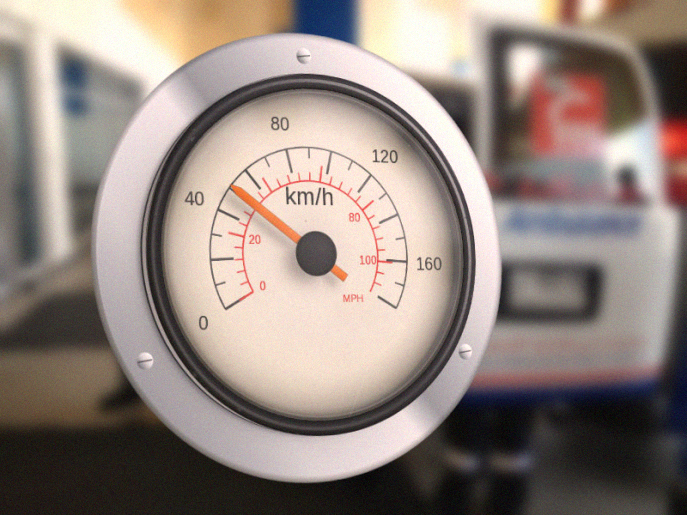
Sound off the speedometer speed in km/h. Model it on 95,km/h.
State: 50,km/h
